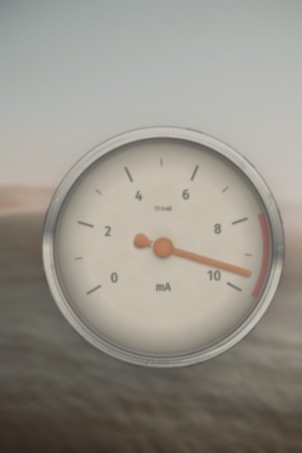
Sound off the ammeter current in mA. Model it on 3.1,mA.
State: 9.5,mA
